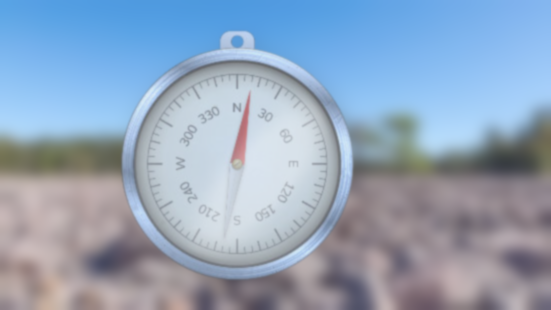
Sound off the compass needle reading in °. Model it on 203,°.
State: 10,°
